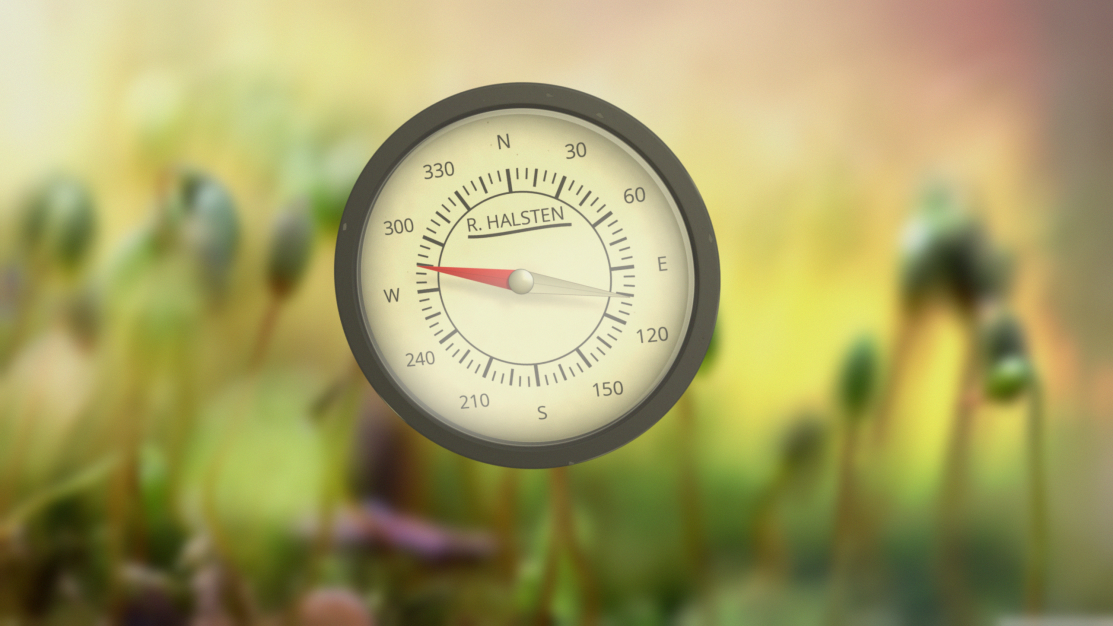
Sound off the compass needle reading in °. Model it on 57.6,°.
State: 285,°
